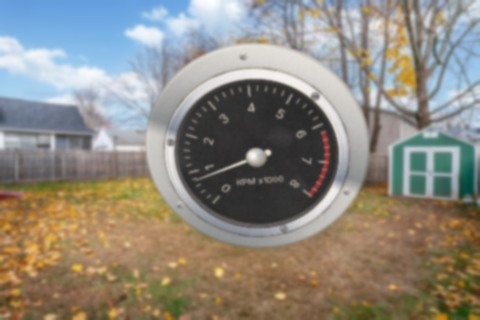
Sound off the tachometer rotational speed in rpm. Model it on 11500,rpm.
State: 800,rpm
